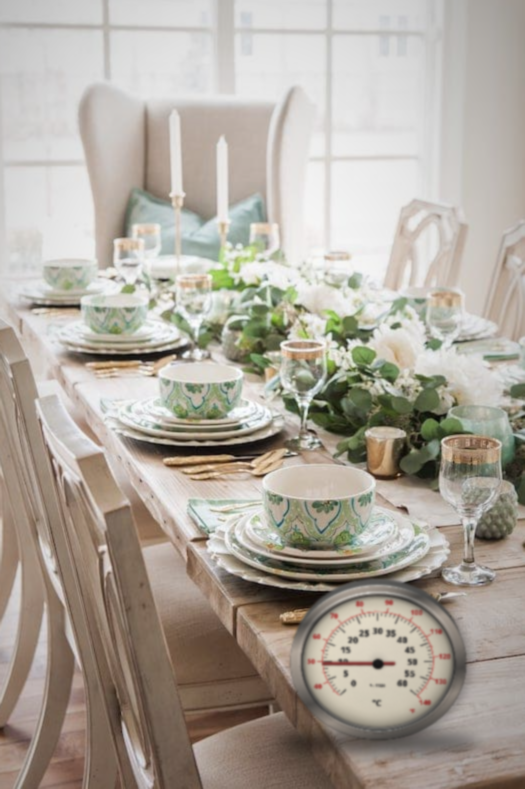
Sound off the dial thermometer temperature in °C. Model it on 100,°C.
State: 10,°C
